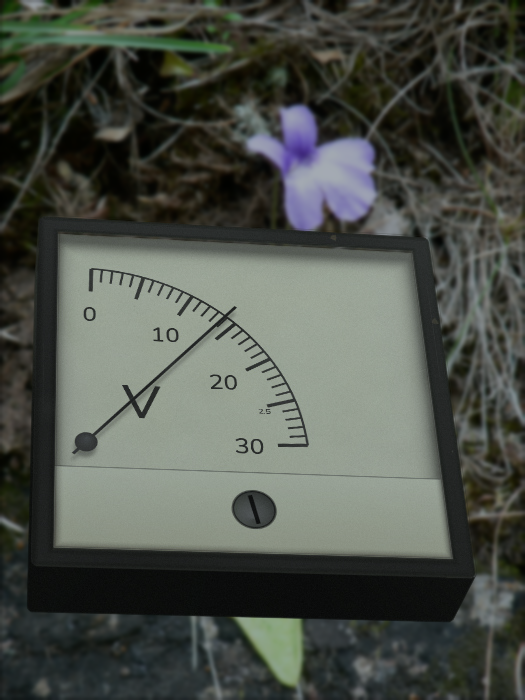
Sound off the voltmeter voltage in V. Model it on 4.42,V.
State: 14,V
